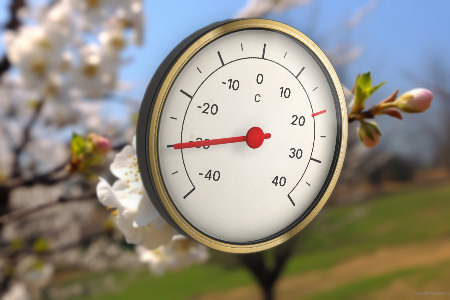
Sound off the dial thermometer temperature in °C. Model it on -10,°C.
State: -30,°C
